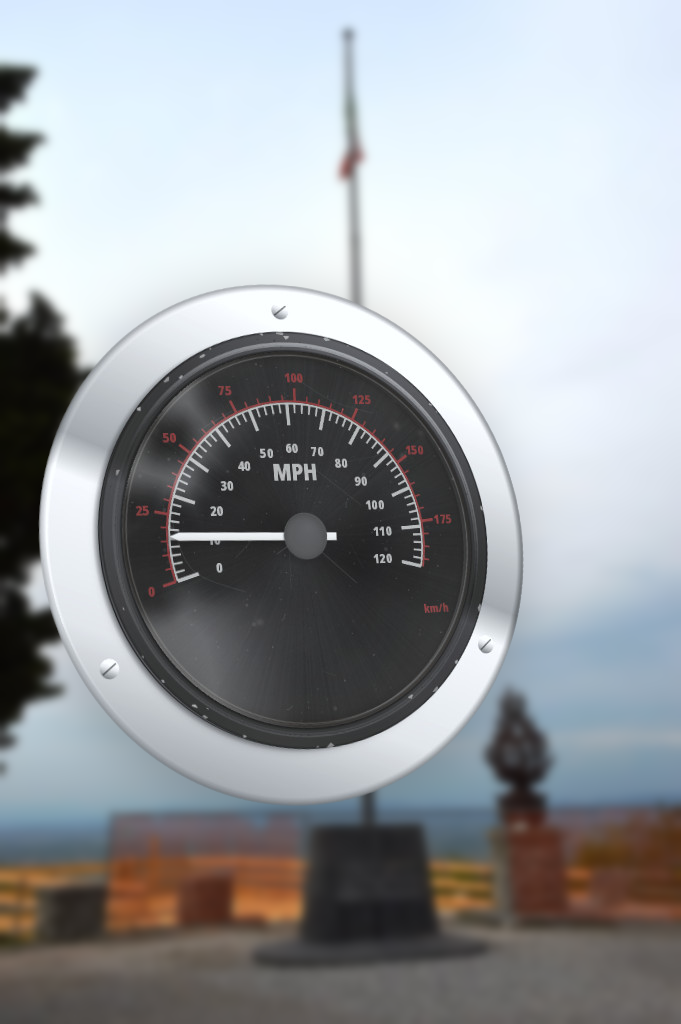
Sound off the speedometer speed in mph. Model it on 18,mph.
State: 10,mph
